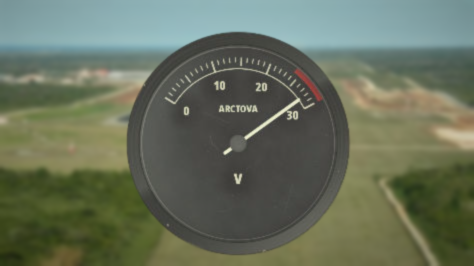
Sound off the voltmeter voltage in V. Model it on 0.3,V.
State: 28,V
